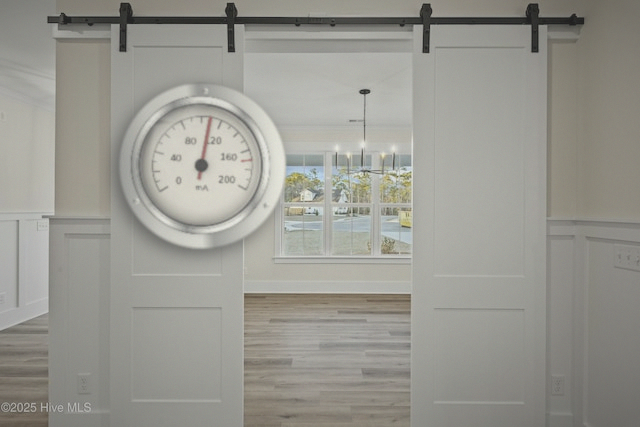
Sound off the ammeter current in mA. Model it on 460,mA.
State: 110,mA
